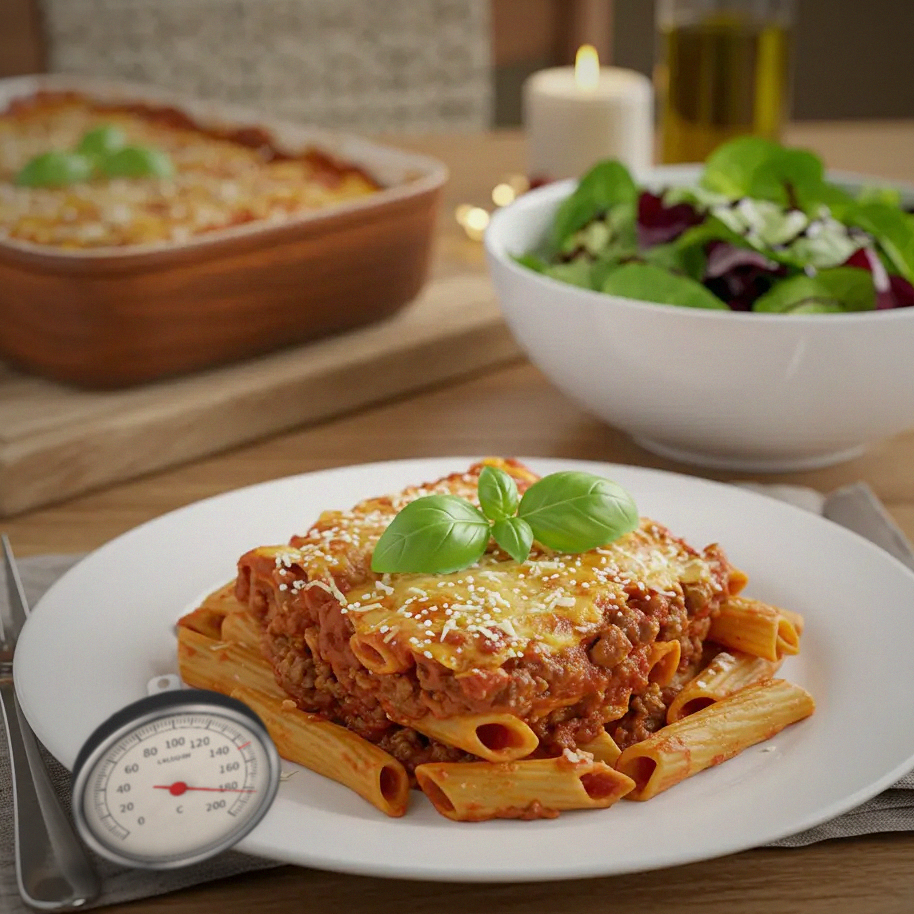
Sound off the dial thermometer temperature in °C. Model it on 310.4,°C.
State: 180,°C
